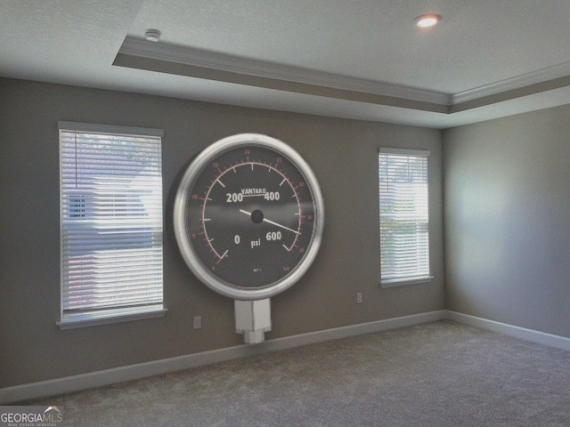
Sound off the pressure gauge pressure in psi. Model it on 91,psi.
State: 550,psi
